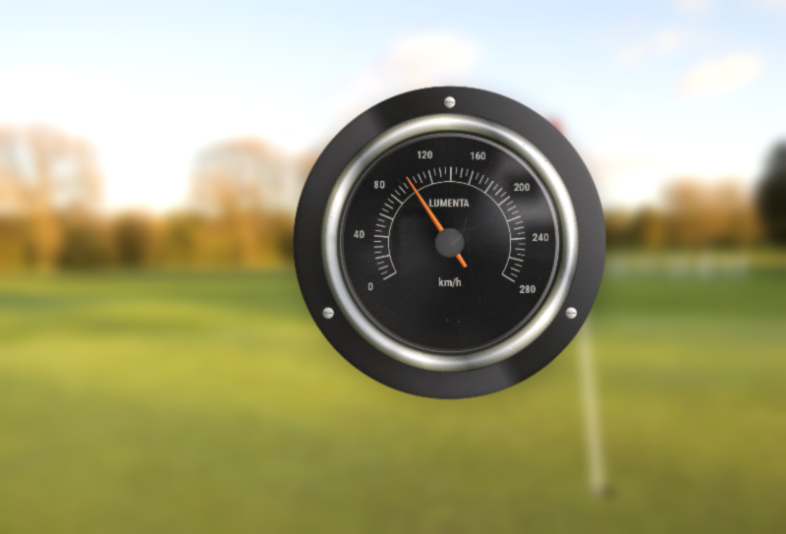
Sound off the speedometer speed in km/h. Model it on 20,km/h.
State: 100,km/h
